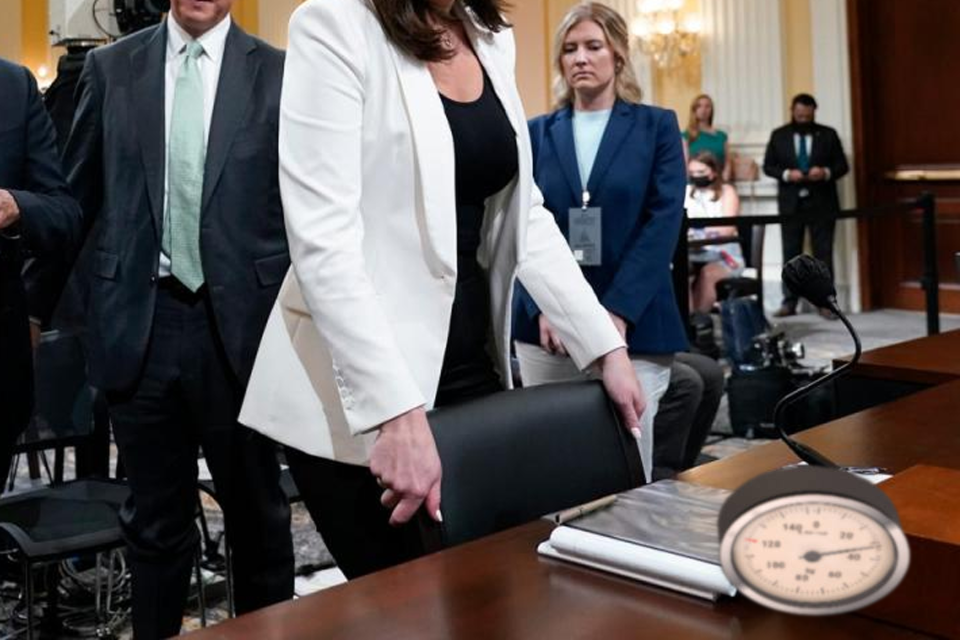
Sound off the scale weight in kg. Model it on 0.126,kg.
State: 30,kg
